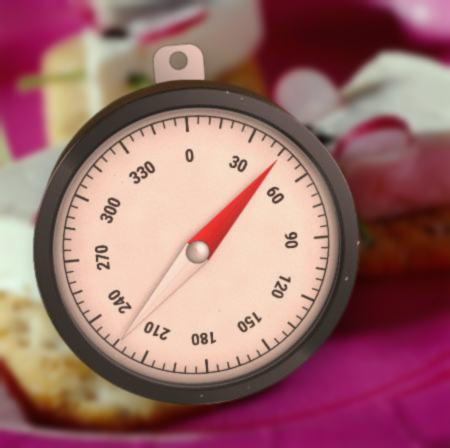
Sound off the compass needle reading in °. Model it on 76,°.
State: 45,°
